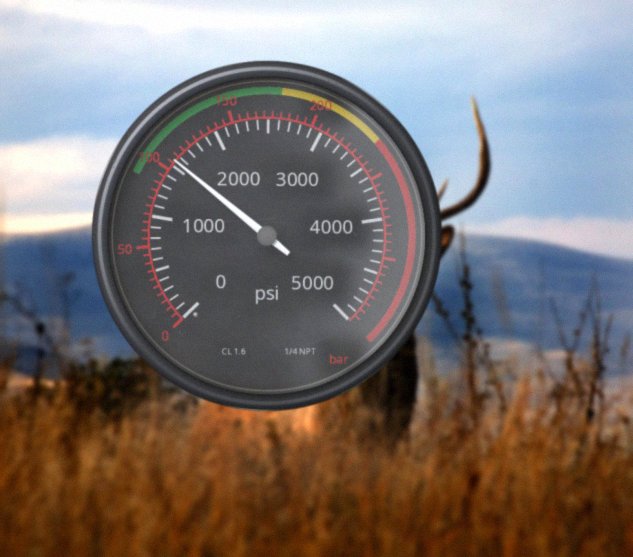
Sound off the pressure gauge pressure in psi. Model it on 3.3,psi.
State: 1550,psi
